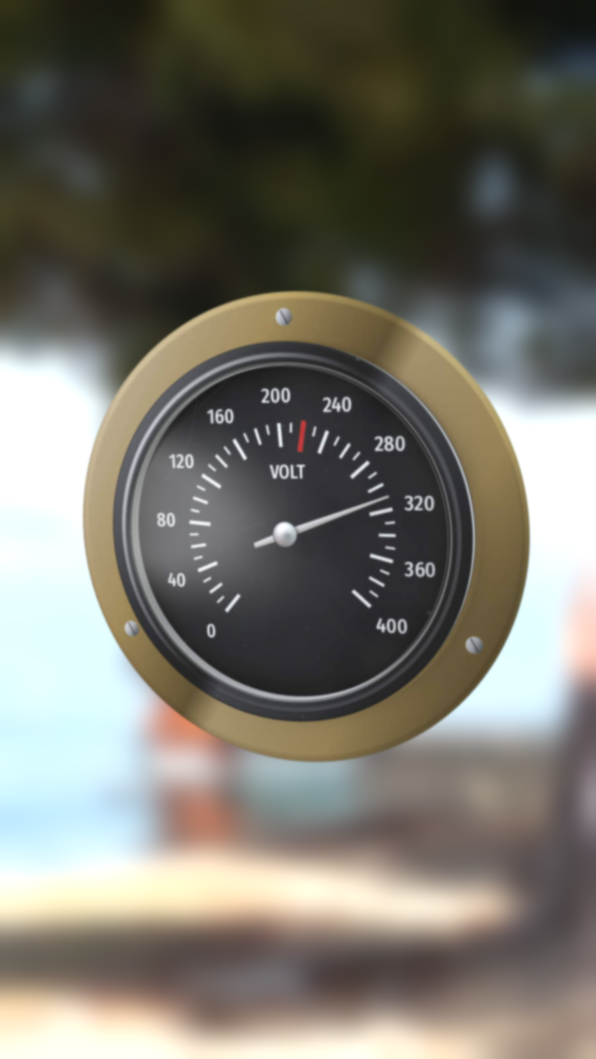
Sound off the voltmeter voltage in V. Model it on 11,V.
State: 310,V
